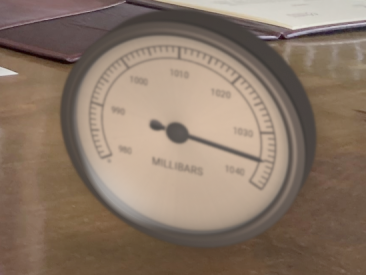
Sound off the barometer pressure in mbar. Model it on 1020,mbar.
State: 1035,mbar
